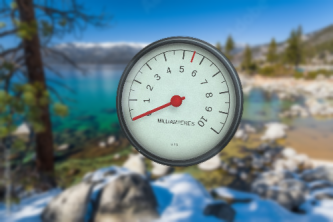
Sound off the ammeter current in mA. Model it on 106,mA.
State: 0,mA
